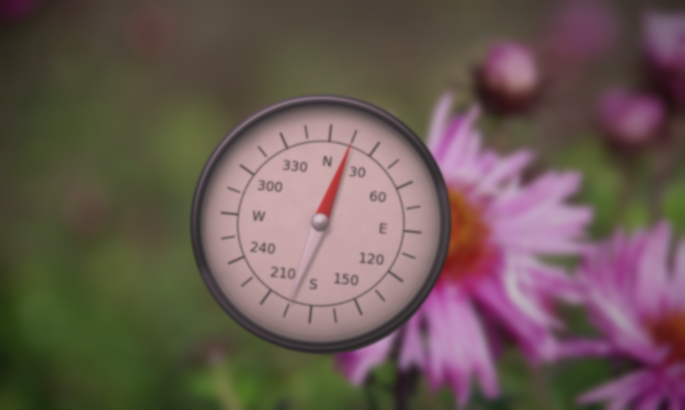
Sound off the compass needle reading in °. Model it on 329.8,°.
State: 15,°
